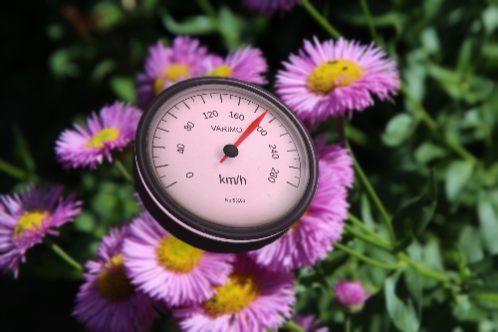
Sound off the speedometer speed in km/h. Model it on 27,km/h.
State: 190,km/h
